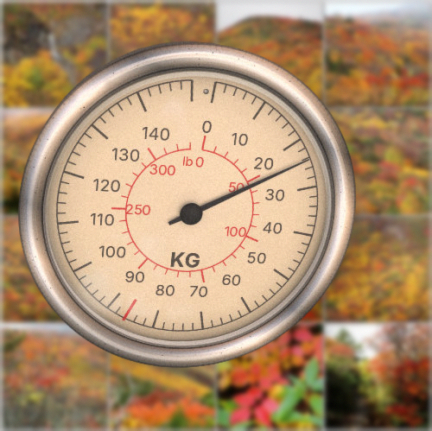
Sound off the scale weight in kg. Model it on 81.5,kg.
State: 24,kg
